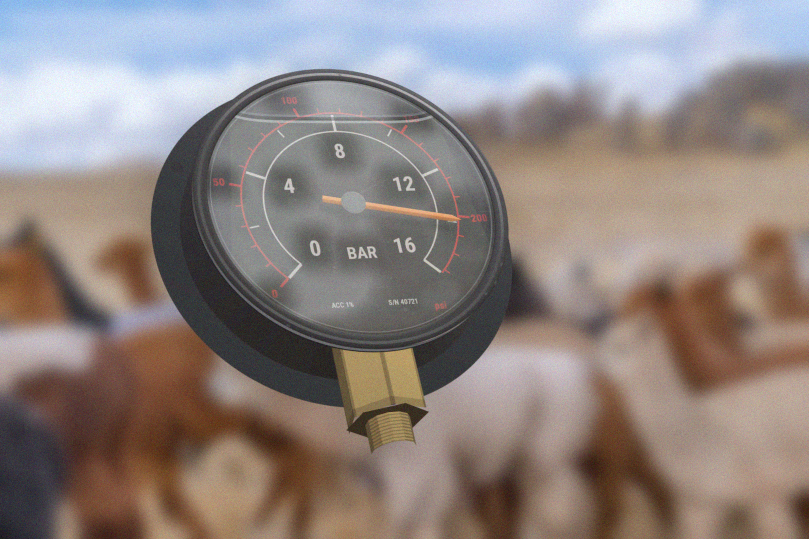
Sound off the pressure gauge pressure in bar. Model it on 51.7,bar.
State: 14,bar
